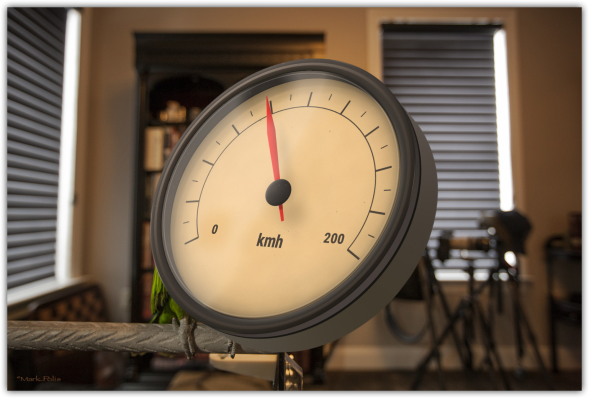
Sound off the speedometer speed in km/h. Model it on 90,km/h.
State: 80,km/h
